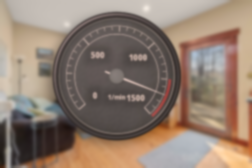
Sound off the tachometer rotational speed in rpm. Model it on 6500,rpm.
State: 1350,rpm
